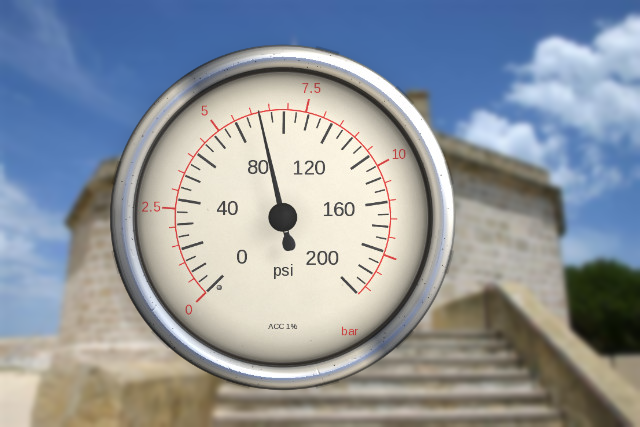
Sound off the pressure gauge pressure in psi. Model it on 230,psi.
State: 90,psi
